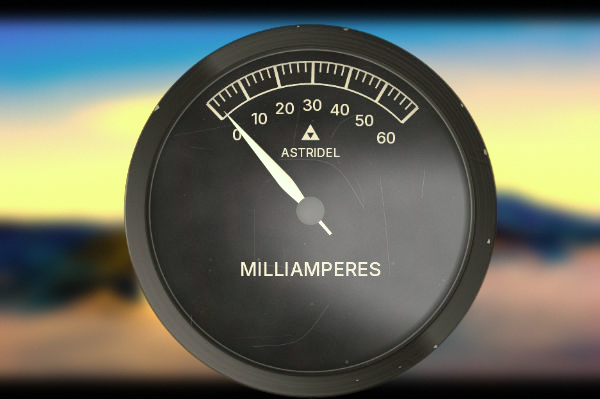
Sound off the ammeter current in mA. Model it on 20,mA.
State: 2,mA
